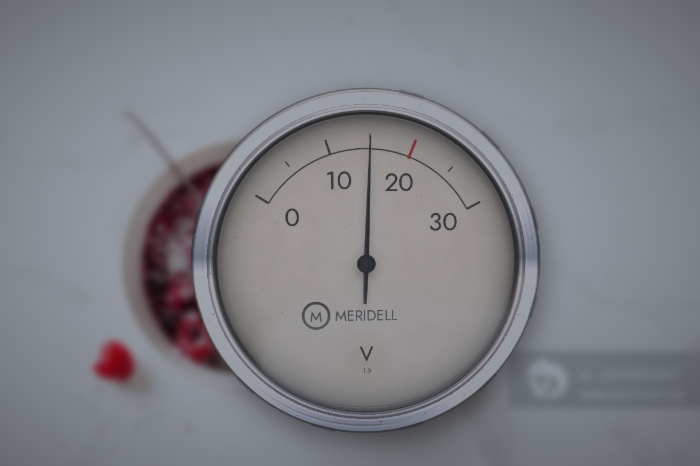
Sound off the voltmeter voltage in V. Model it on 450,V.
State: 15,V
